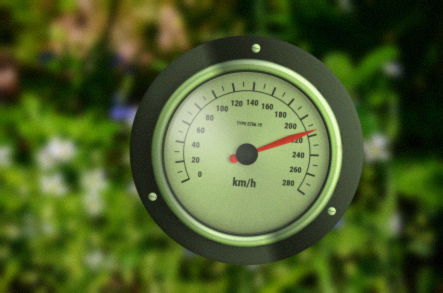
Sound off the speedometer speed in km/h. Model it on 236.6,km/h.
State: 215,km/h
